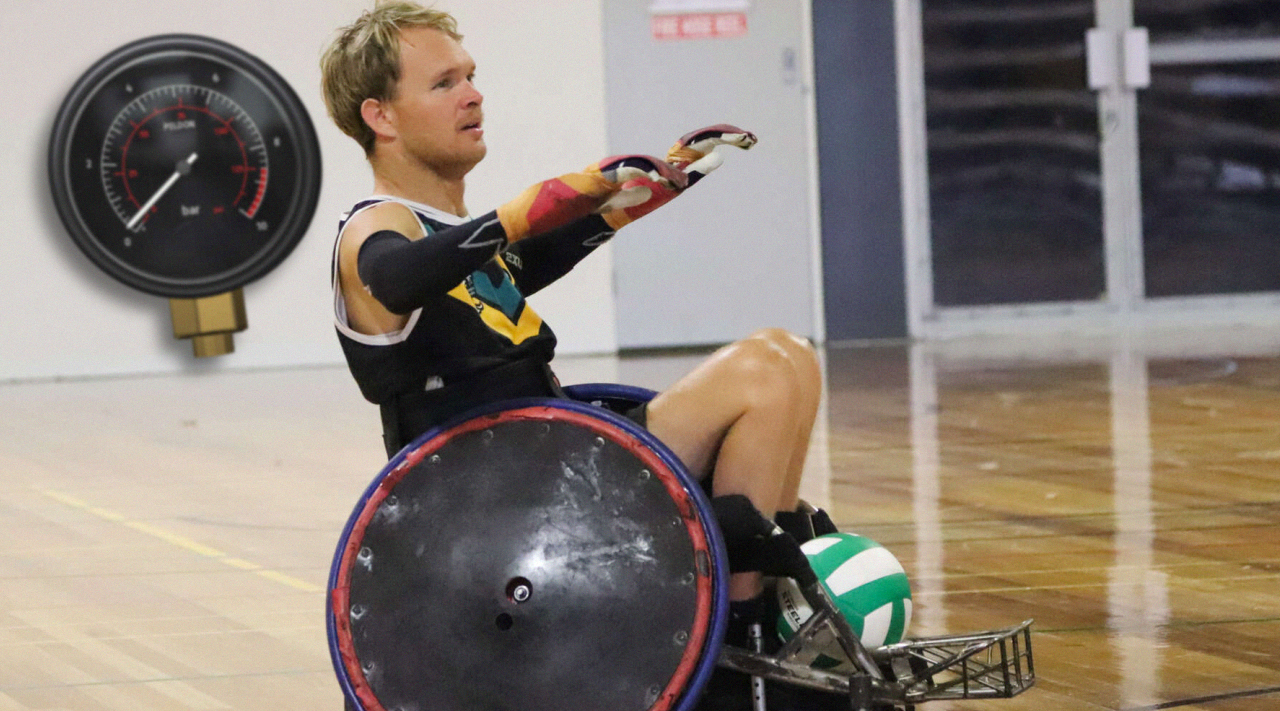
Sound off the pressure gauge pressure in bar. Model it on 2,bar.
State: 0.2,bar
